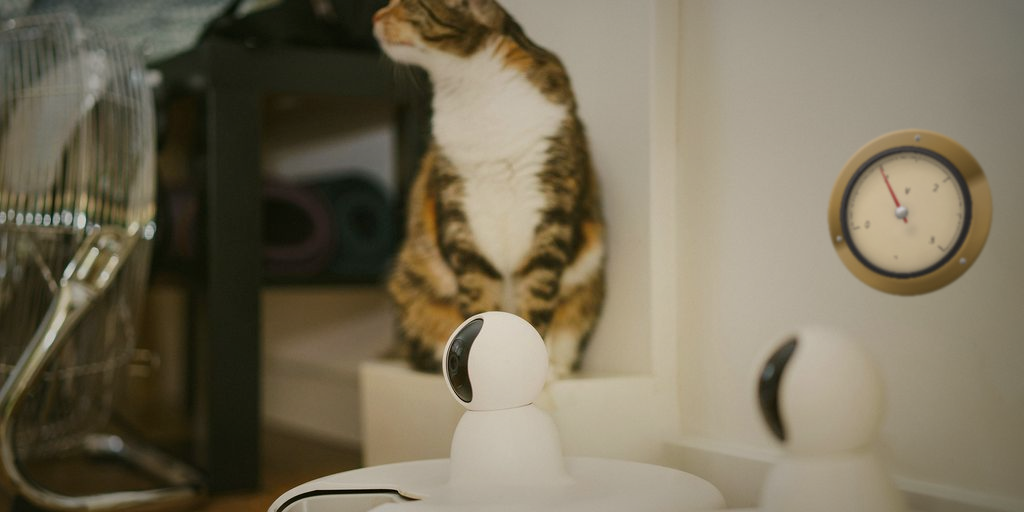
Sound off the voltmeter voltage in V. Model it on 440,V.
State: 1,V
